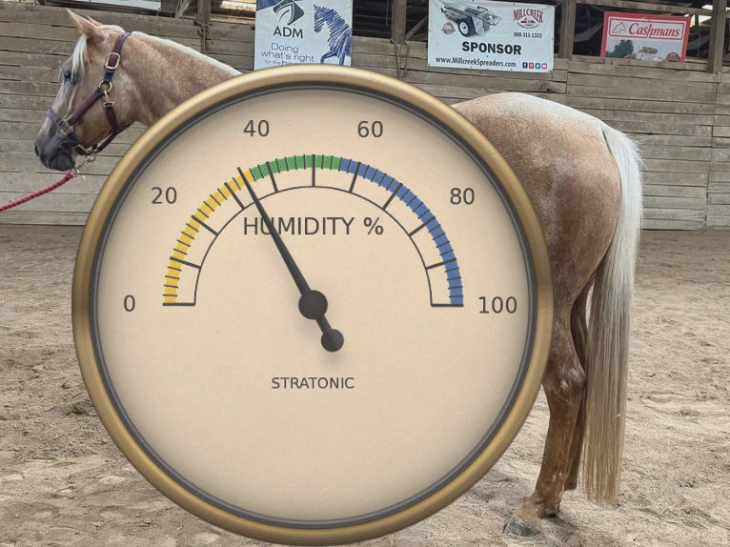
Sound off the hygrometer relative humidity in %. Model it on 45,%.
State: 34,%
